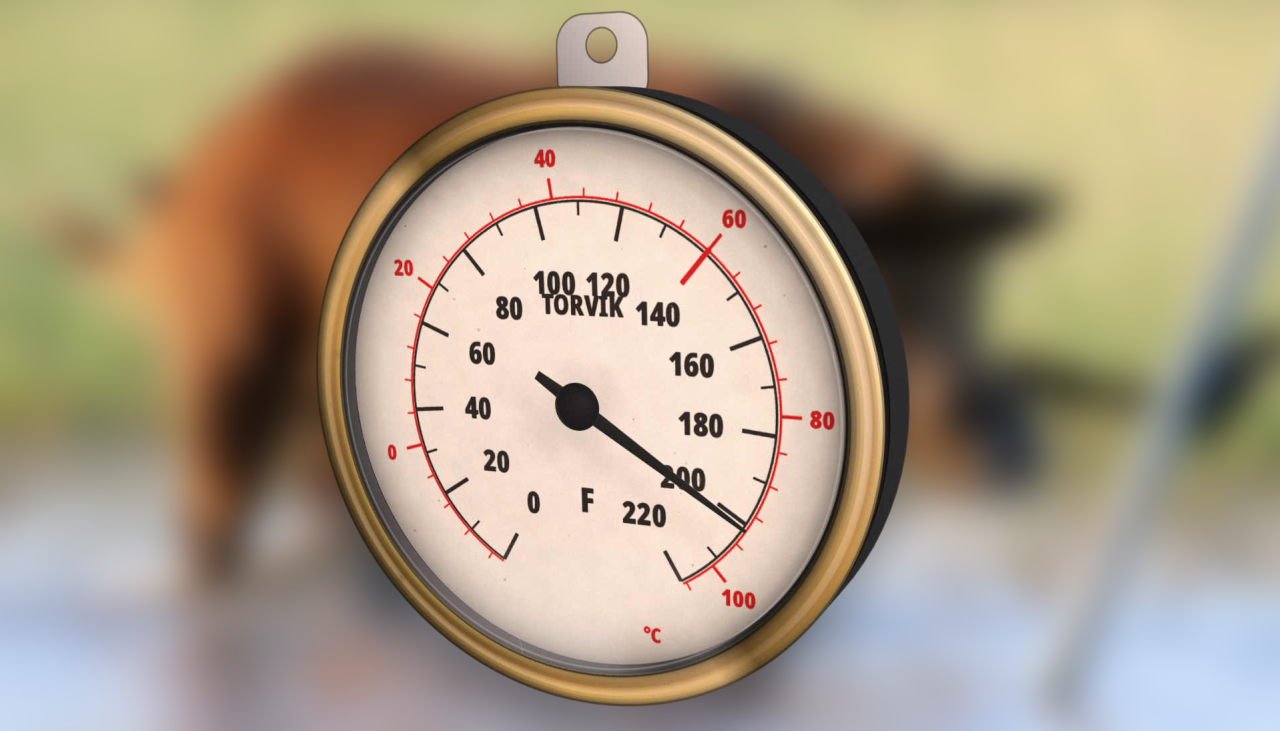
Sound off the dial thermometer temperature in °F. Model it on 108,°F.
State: 200,°F
